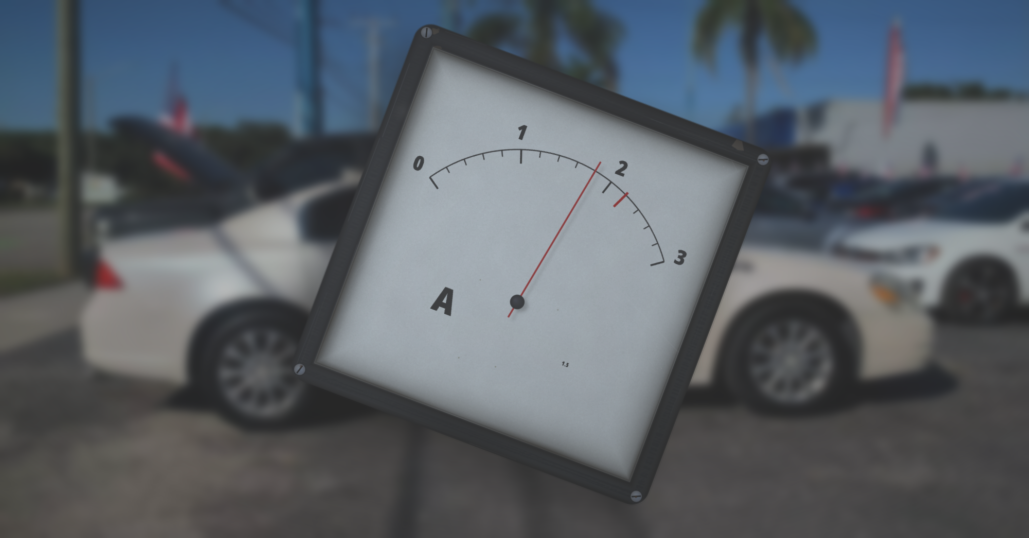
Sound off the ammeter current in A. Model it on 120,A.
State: 1.8,A
